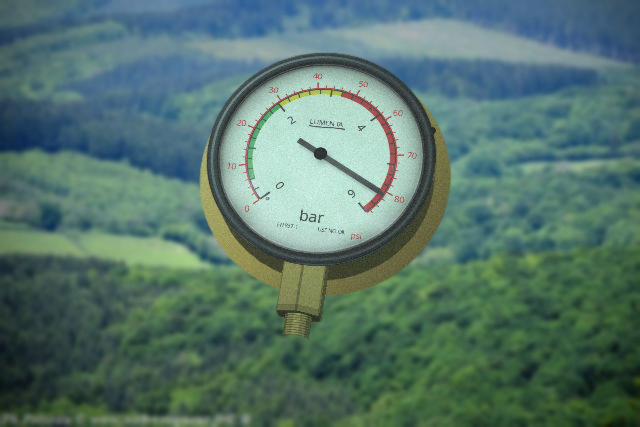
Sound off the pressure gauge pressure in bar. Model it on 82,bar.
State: 5.6,bar
